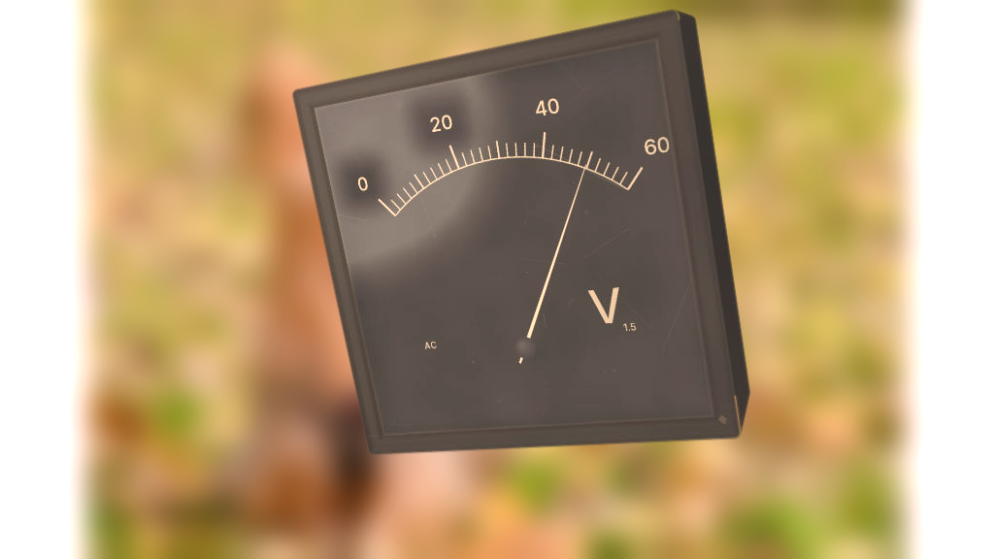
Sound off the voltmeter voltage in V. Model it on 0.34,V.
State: 50,V
